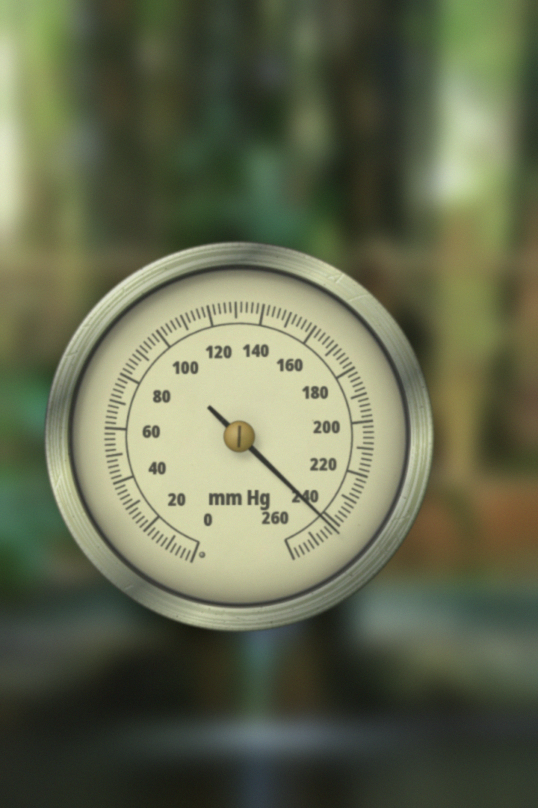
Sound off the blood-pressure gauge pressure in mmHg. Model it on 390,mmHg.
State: 242,mmHg
